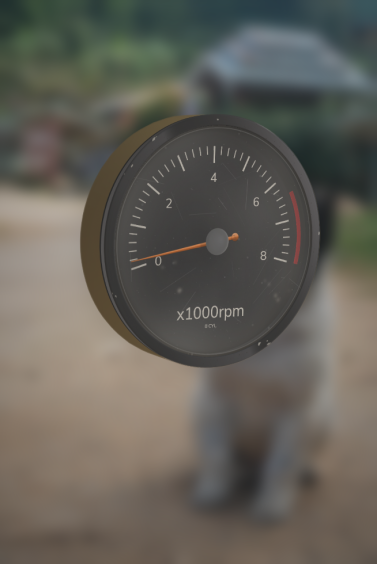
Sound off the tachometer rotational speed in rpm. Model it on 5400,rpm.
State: 200,rpm
